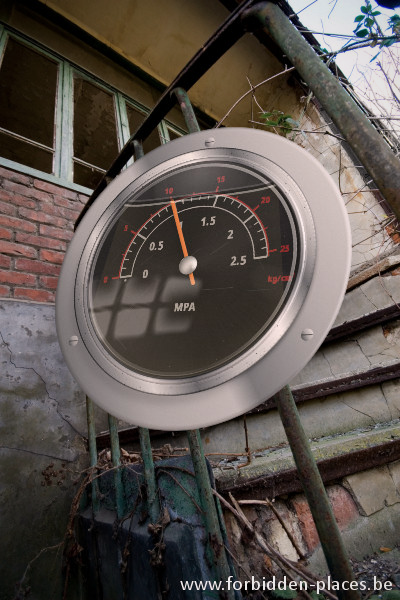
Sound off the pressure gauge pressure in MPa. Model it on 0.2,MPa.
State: 1,MPa
